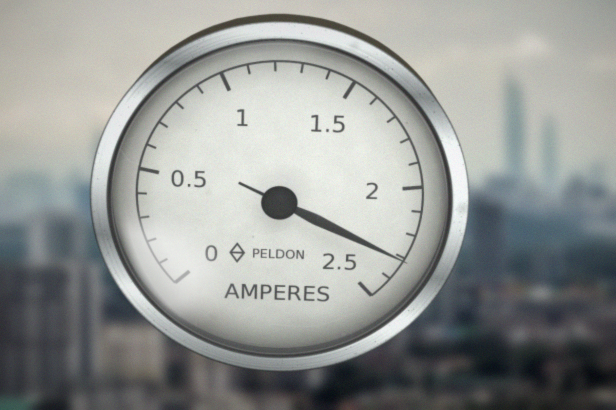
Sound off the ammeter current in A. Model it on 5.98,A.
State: 2.3,A
